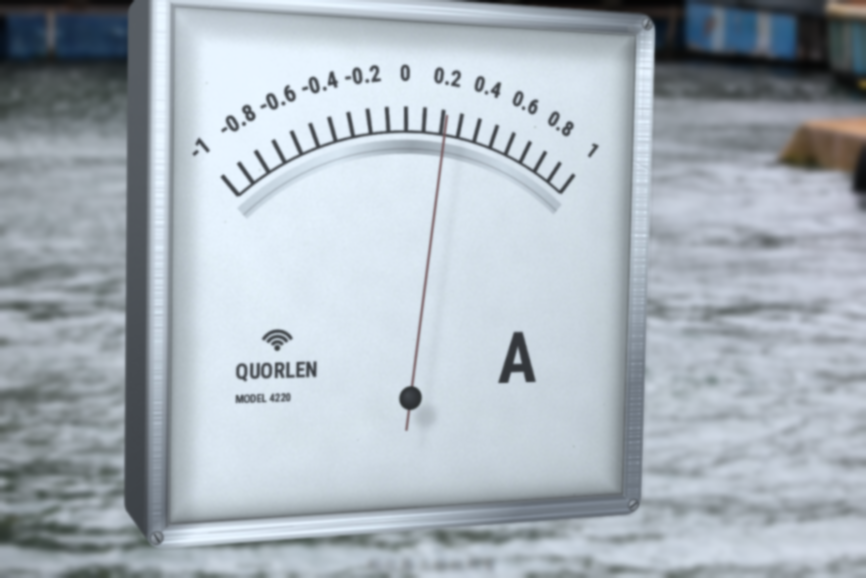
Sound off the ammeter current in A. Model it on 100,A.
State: 0.2,A
